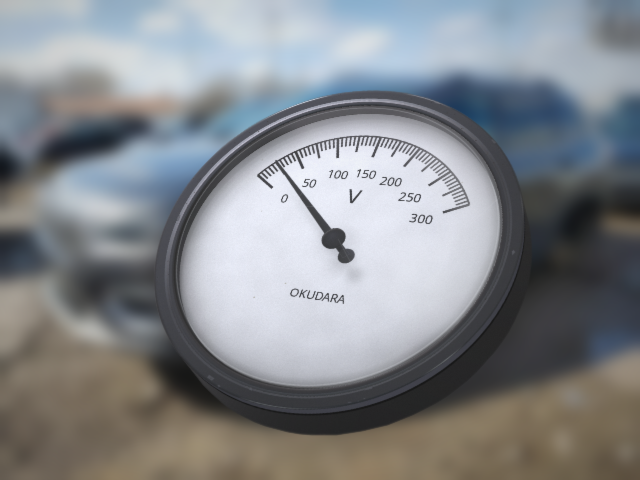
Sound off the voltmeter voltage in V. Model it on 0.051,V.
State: 25,V
